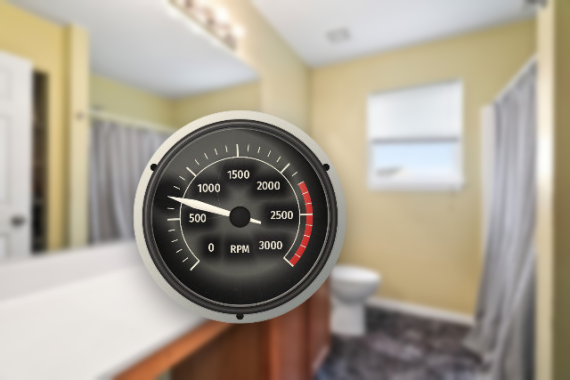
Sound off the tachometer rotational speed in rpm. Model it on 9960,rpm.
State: 700,rpm
